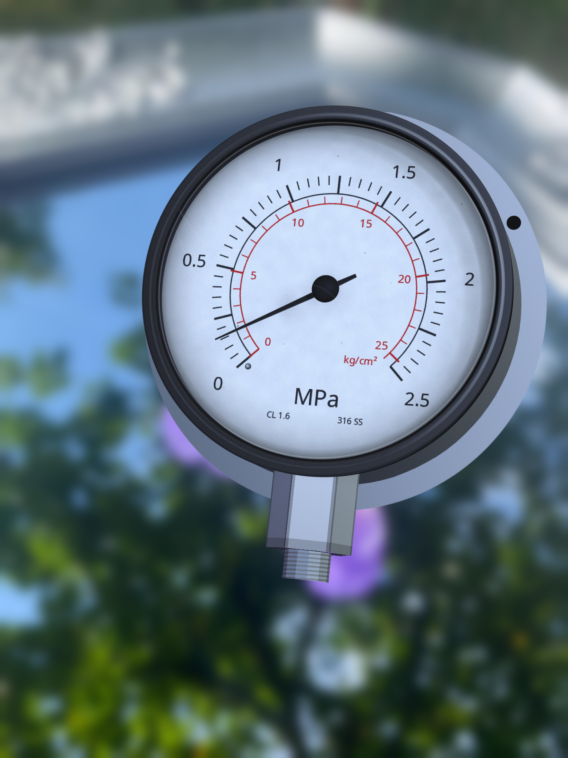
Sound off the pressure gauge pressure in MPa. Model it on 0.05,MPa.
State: 0.15,MPa
